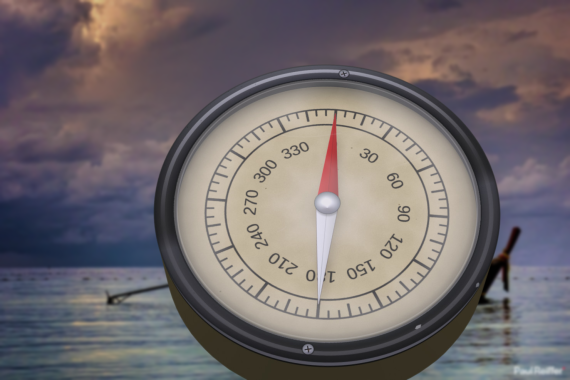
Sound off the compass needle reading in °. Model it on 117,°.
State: 0,°
